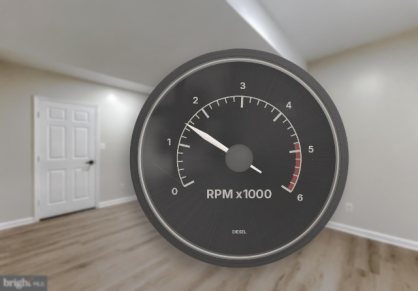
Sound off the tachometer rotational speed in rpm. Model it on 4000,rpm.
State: 1500,rpm
